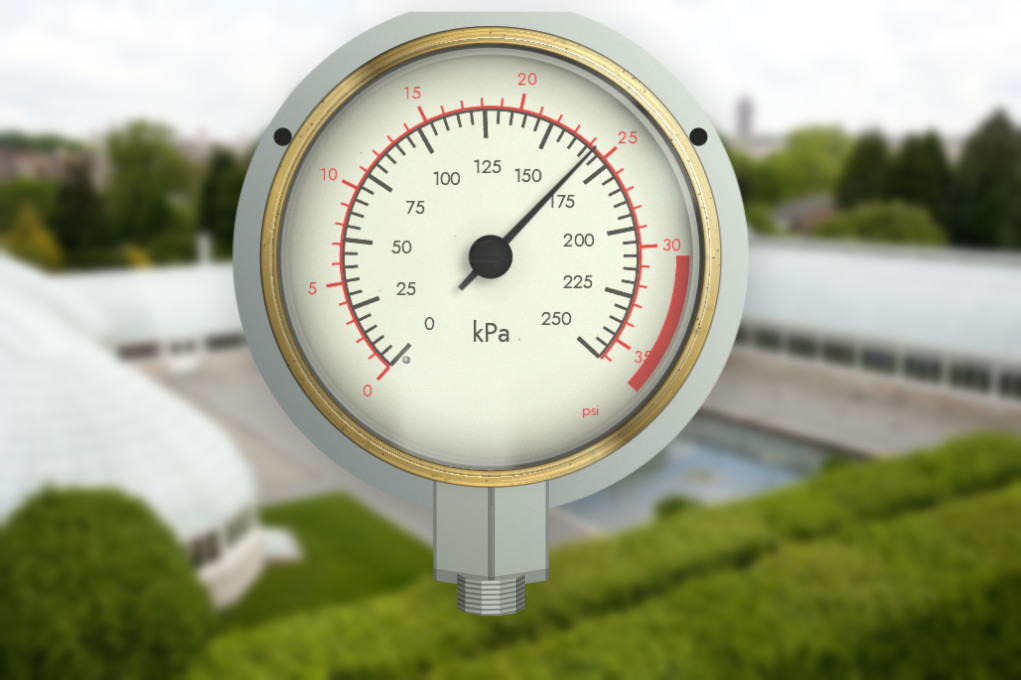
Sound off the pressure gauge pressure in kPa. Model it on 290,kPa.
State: 167.5,kPa
